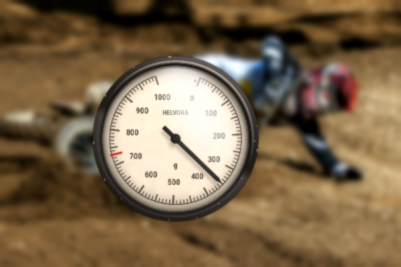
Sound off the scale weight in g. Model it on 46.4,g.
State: 350,g
